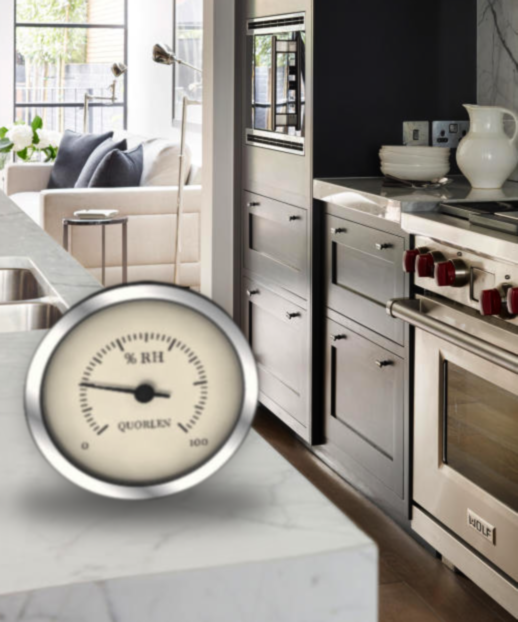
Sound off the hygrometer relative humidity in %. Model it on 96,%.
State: 20,%
